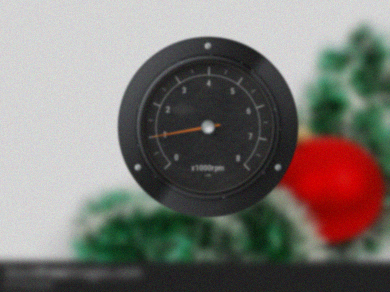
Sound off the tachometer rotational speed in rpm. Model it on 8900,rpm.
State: 1000,rpm
